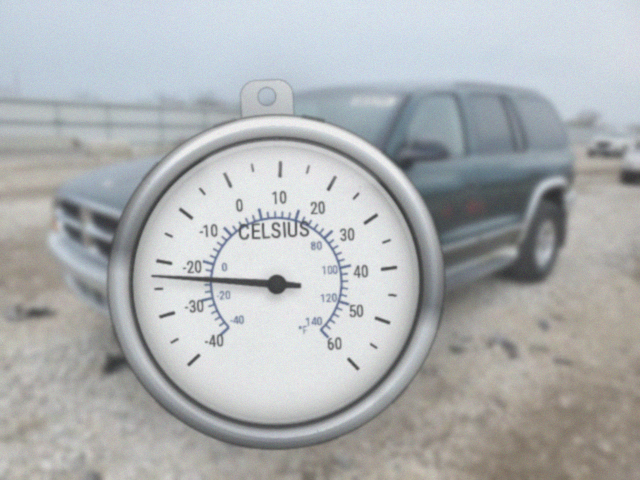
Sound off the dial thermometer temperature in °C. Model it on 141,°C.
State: -22.5,°C
